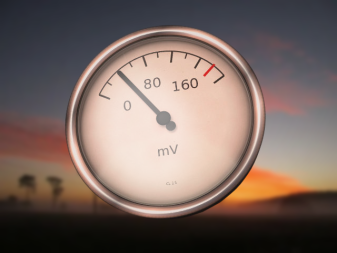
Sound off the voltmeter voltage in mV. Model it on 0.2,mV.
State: 40,mV
